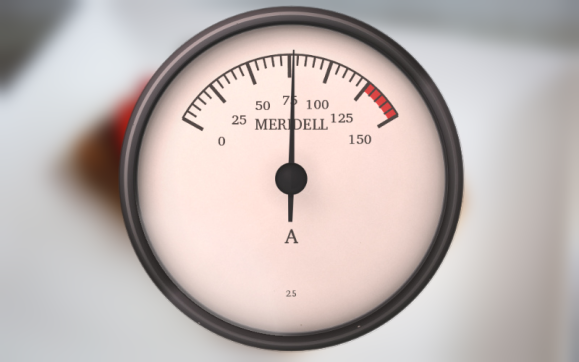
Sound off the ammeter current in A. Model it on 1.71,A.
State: 77.5,A
